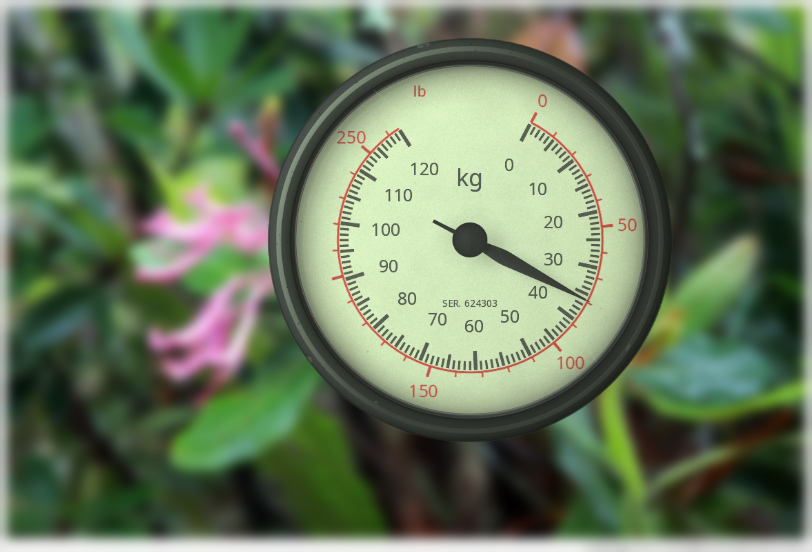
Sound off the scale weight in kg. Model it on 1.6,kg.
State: 36,kg
